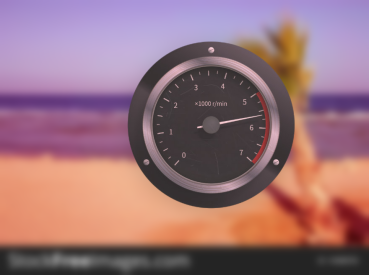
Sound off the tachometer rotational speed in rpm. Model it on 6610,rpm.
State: 5625,rpm
